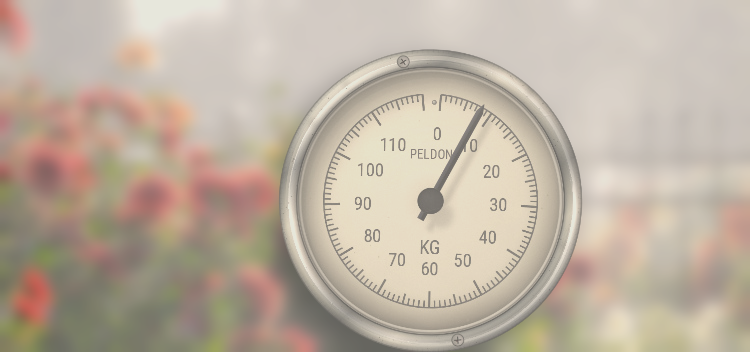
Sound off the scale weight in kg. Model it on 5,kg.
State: 8,kg
